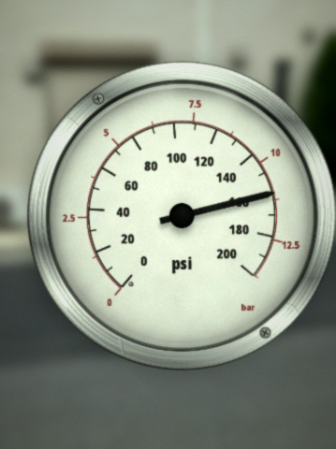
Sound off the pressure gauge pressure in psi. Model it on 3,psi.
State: 160,psi
